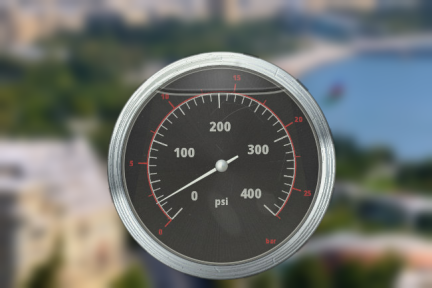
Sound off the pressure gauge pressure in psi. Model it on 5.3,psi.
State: 25,psi
